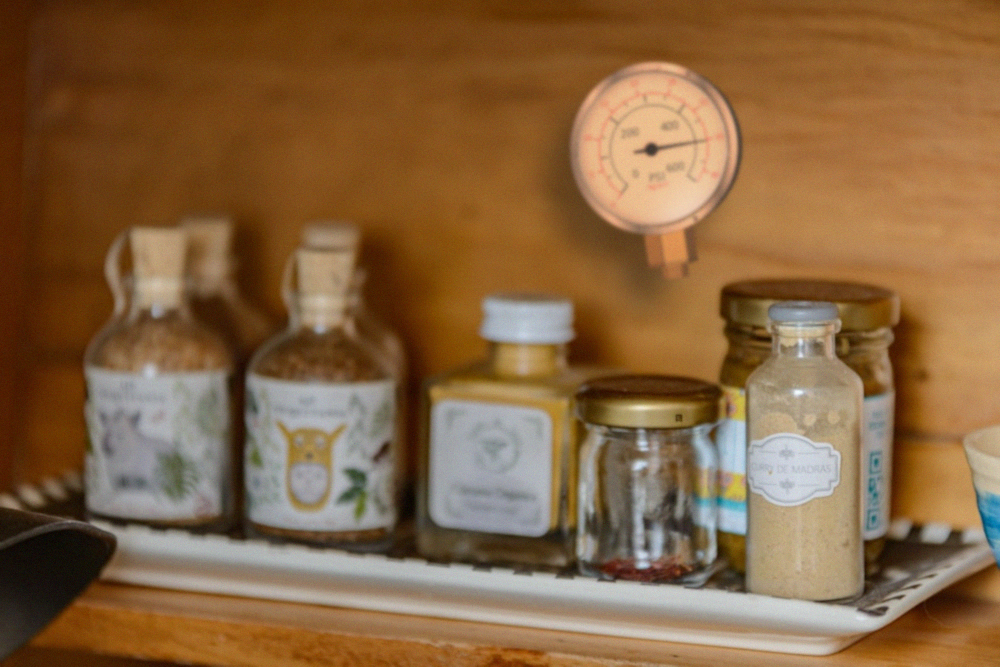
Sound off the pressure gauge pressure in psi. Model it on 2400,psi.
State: 500,psi
